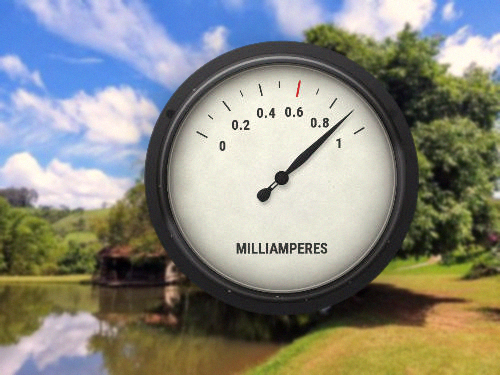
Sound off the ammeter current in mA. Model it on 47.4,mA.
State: 0.9,mA
